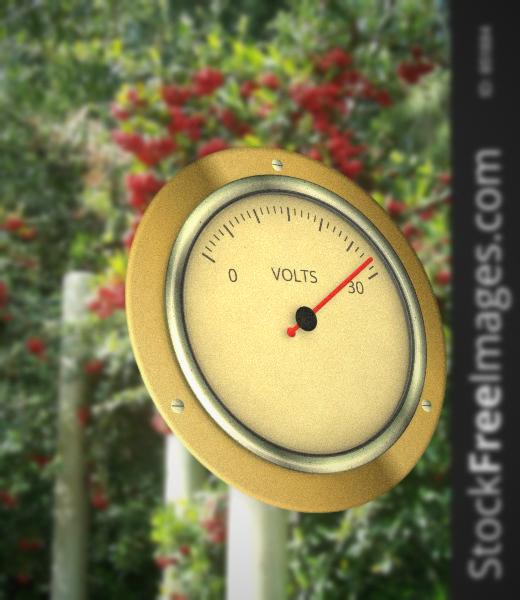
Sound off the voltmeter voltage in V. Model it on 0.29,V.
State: 28,V
